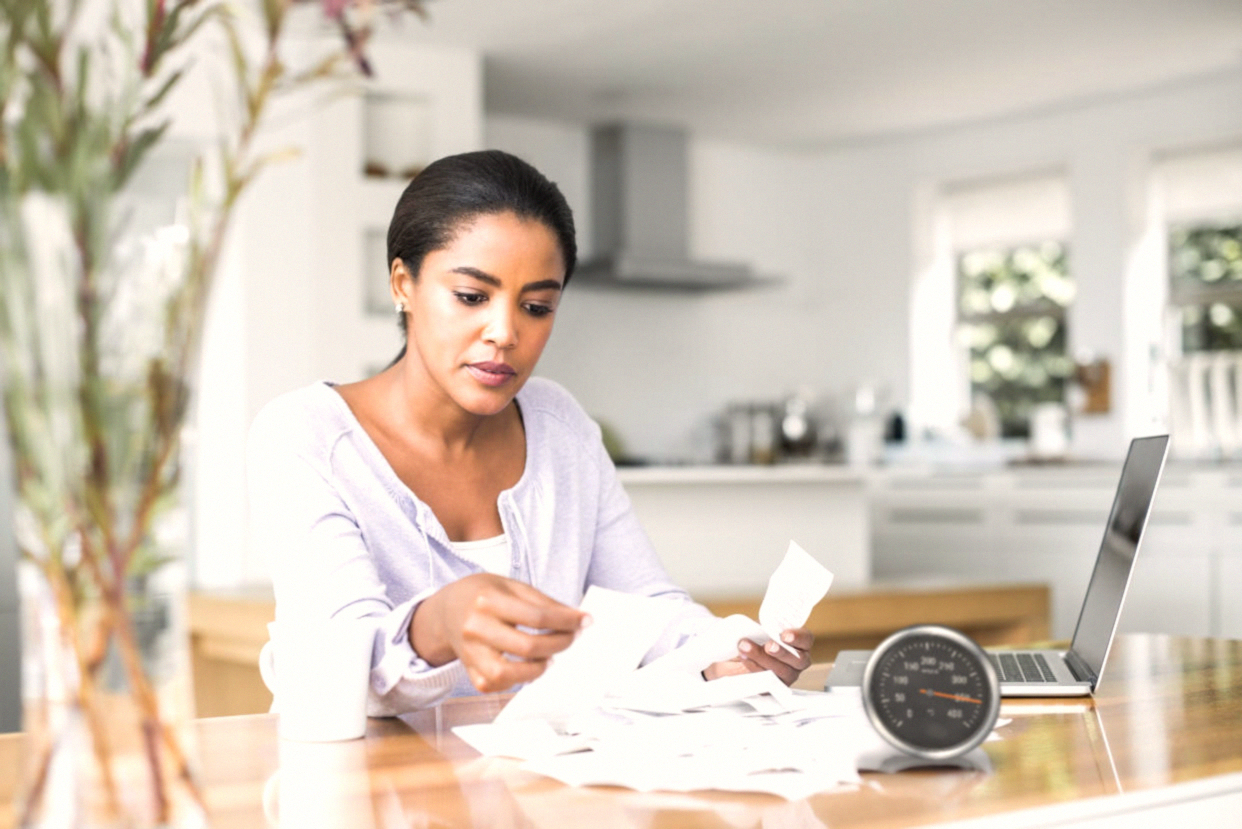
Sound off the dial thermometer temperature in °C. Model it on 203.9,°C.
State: 350,°C
